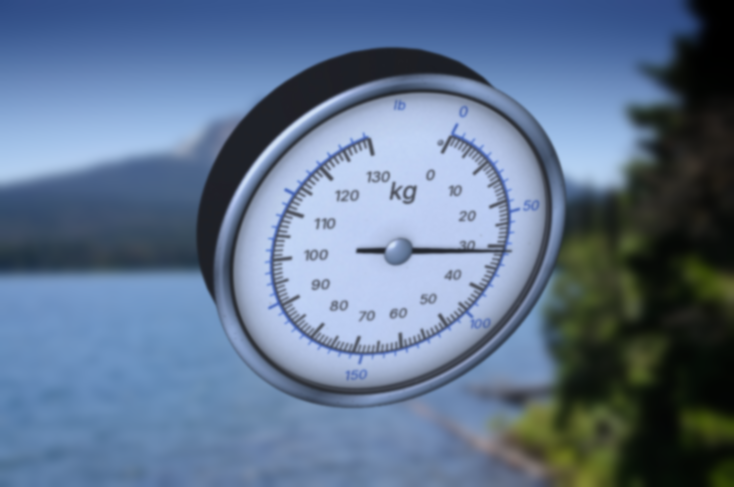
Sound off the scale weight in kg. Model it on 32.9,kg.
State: 30,kg
